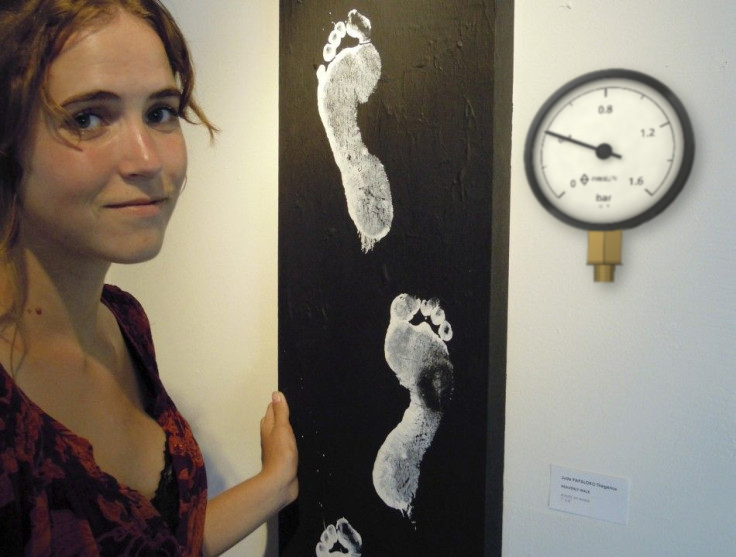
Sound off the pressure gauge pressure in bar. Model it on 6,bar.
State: 0.4,bar
